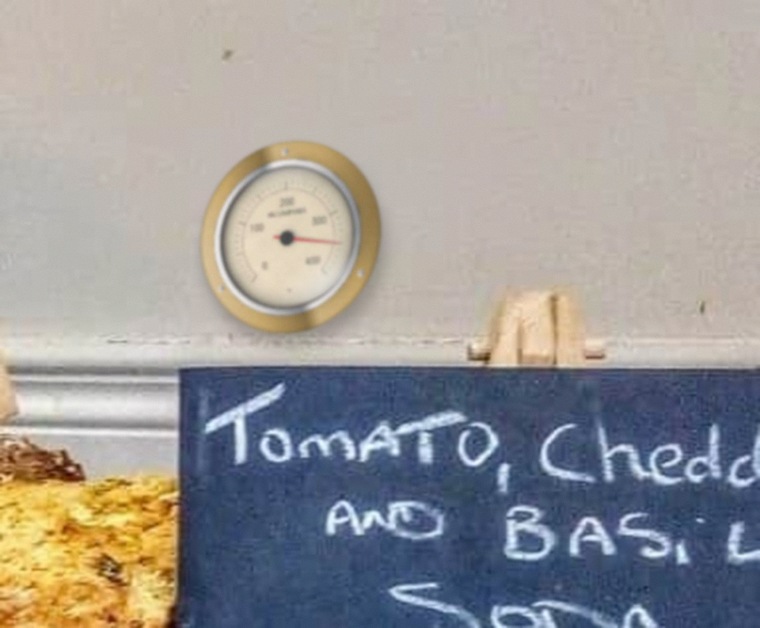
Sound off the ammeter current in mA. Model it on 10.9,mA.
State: 350,mA
